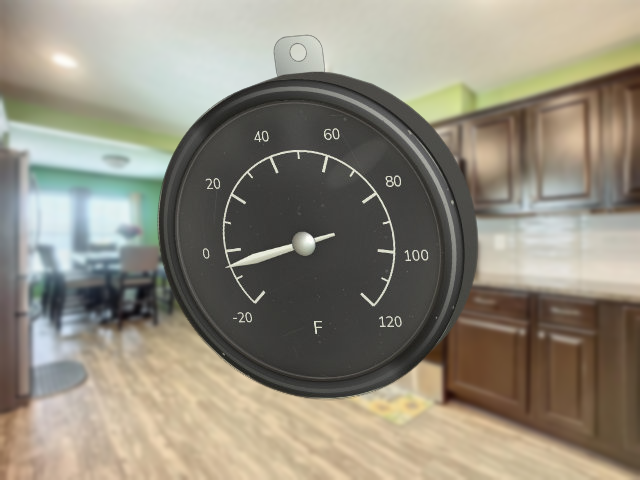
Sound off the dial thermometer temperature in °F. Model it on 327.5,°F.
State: -5,°F
